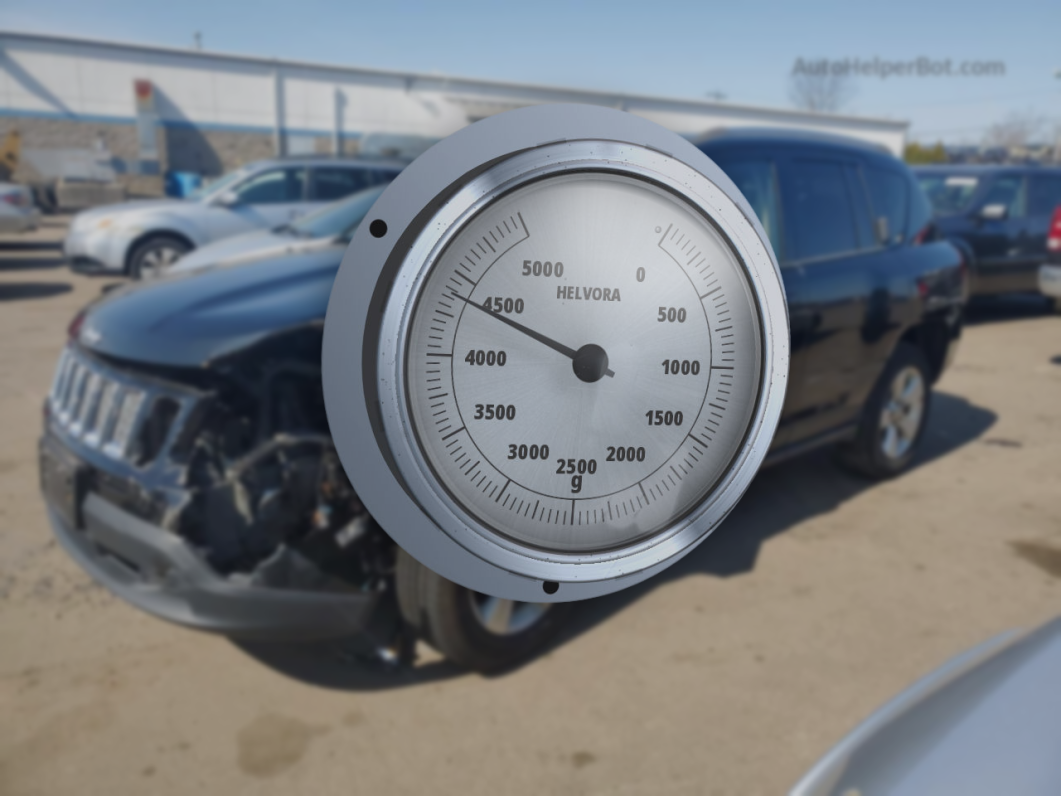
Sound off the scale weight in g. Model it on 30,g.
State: 4375,g
